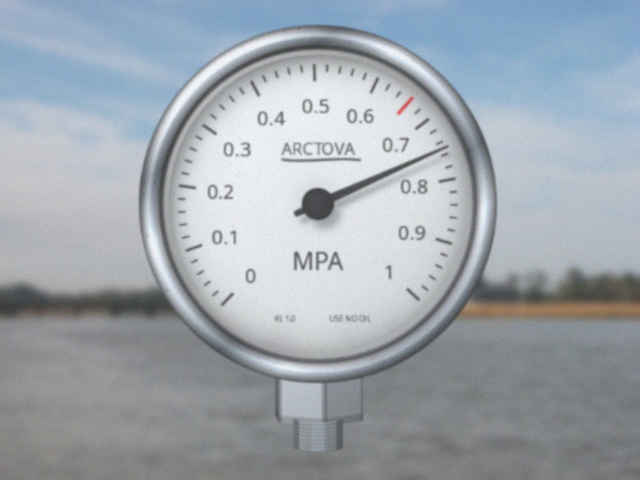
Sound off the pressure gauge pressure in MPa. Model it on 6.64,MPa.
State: 0.75,MPa
